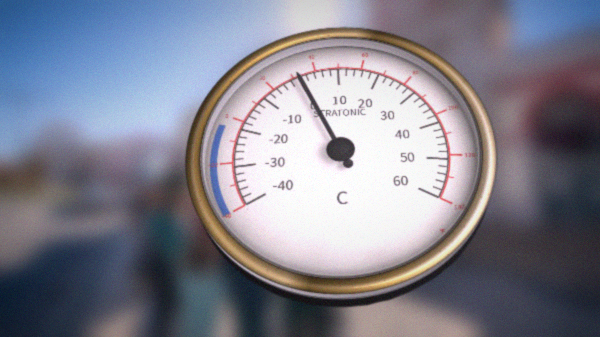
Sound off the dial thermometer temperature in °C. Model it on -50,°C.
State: 0,°C
